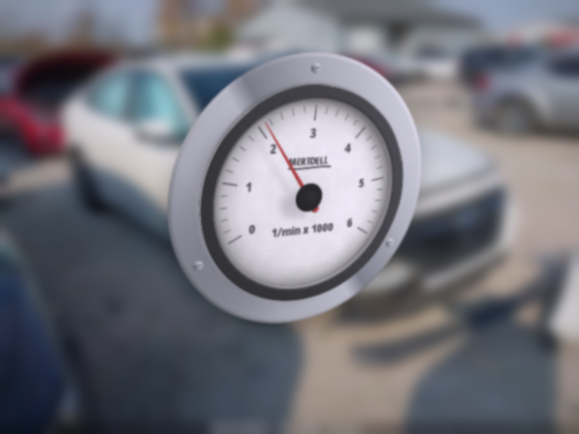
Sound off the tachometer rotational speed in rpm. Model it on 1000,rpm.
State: 2100,rpm
